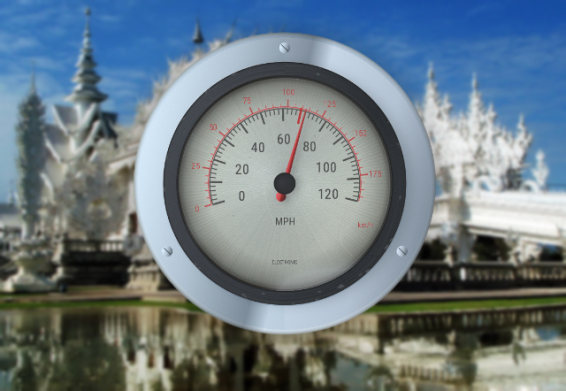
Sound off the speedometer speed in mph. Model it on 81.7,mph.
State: 70,mph
